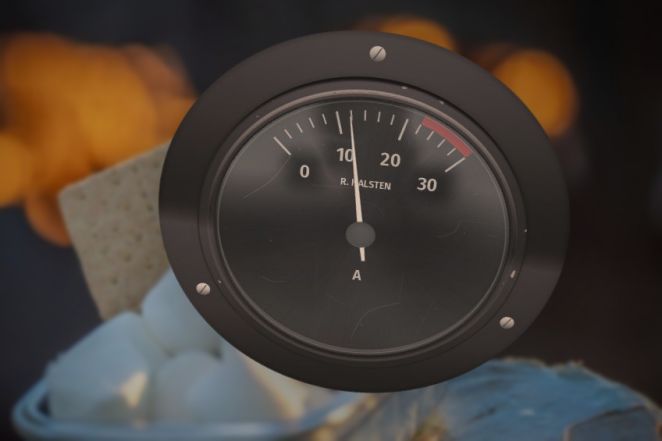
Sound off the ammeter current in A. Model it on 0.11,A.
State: 12,A
